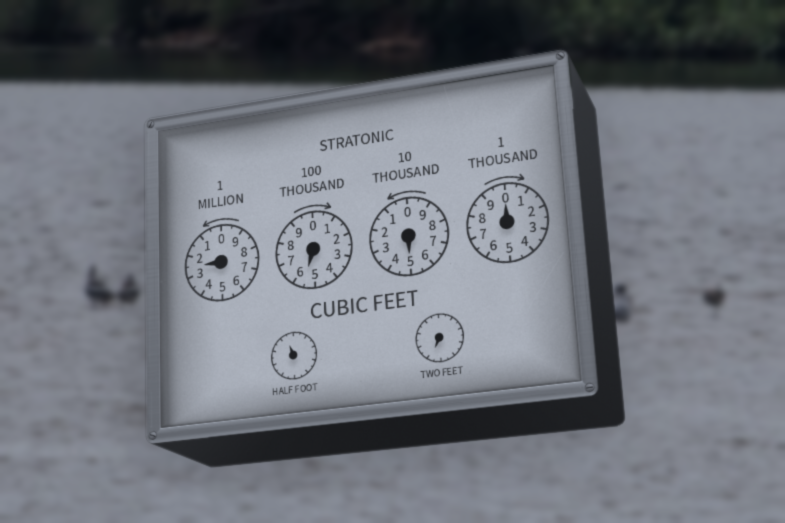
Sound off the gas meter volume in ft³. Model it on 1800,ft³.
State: 255000,ft³
